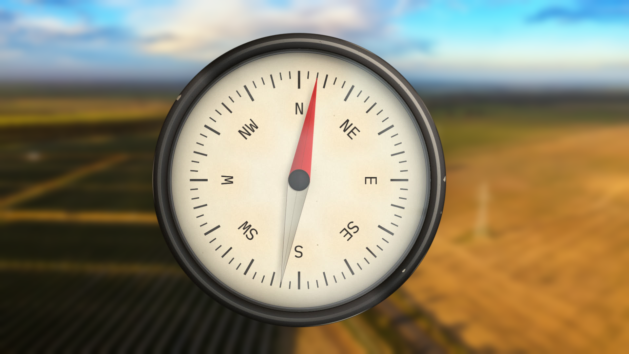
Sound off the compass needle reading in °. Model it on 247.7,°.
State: 10,°
